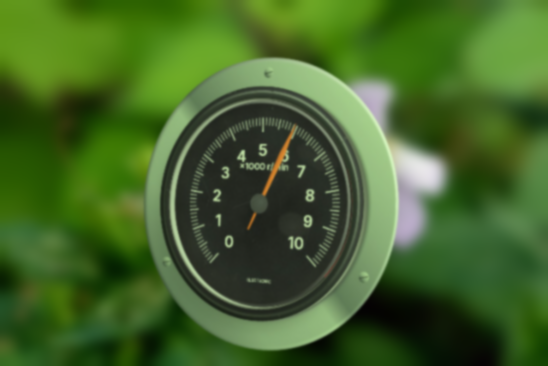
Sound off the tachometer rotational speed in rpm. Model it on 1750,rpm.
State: 6000,rpm
